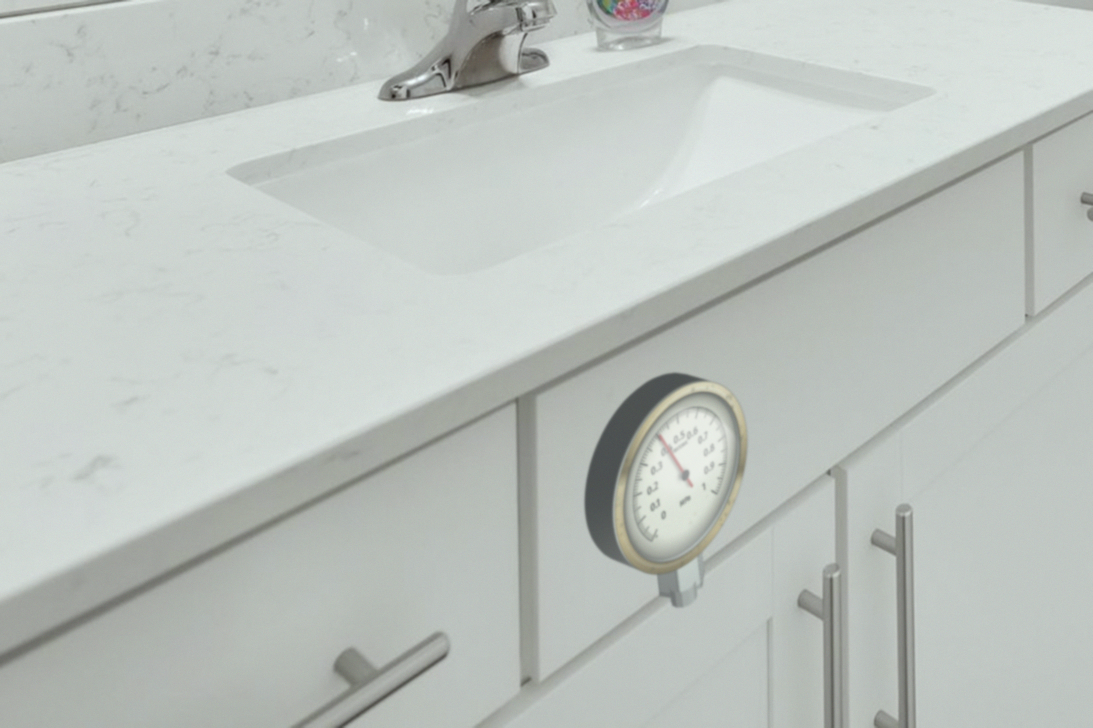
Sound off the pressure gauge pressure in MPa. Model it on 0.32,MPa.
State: 0.4,MPa
